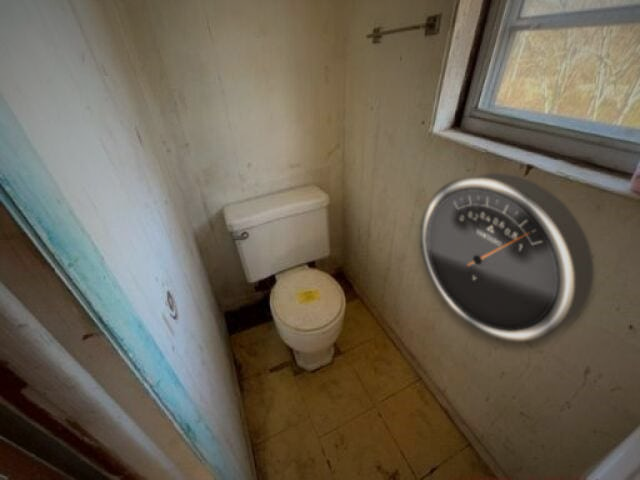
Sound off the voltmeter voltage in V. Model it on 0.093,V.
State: 0.9,V
